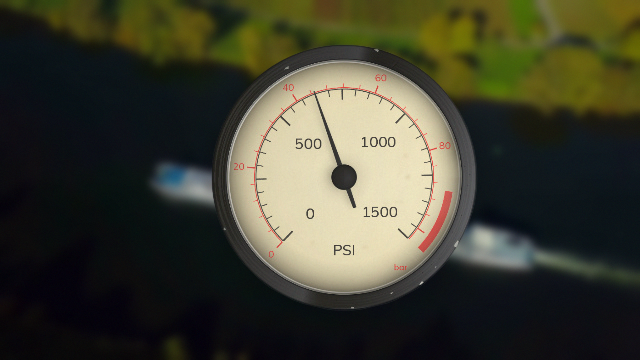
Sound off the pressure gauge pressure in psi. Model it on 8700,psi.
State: 650,psi
